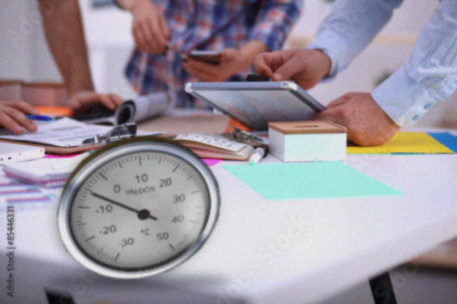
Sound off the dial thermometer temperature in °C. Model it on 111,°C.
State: -5,°C
